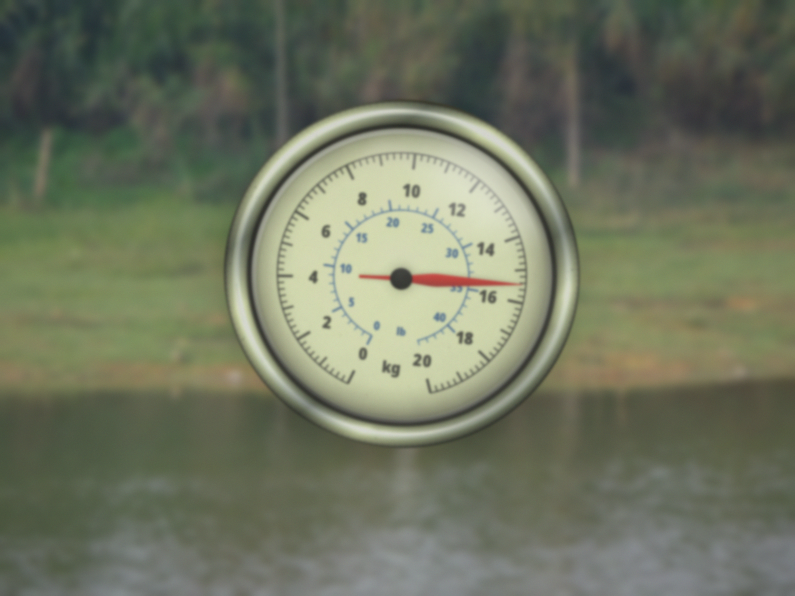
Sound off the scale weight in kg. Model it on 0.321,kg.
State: 15.4,kg
